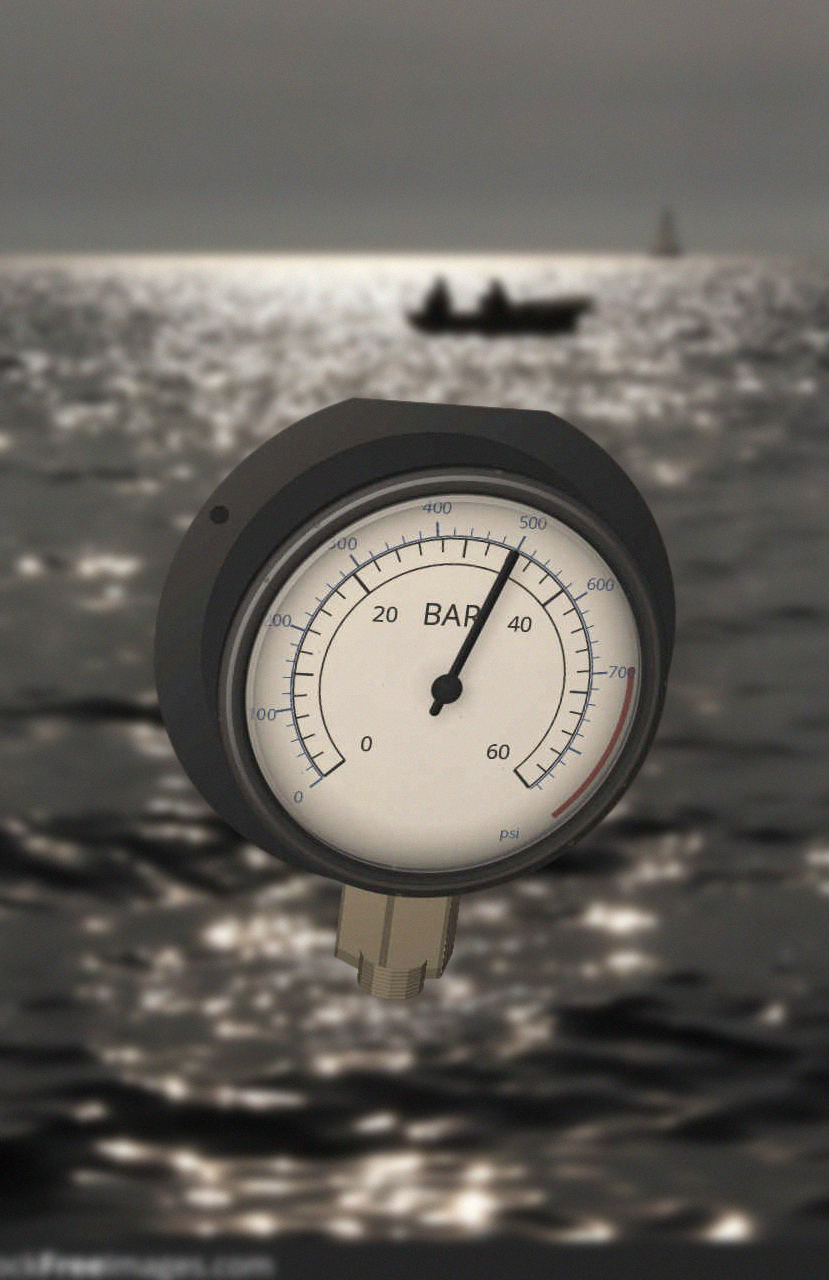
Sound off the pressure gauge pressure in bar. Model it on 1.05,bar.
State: 34,bar
